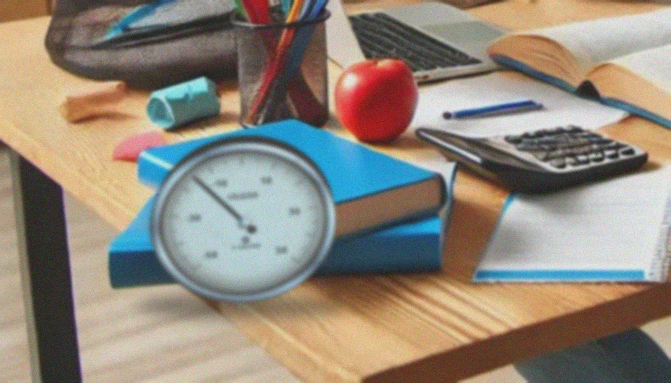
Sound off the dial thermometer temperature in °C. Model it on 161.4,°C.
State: -15,°C
